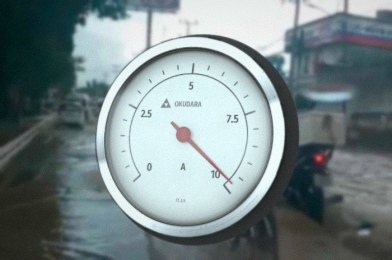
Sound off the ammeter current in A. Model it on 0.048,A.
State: 9.75,A
